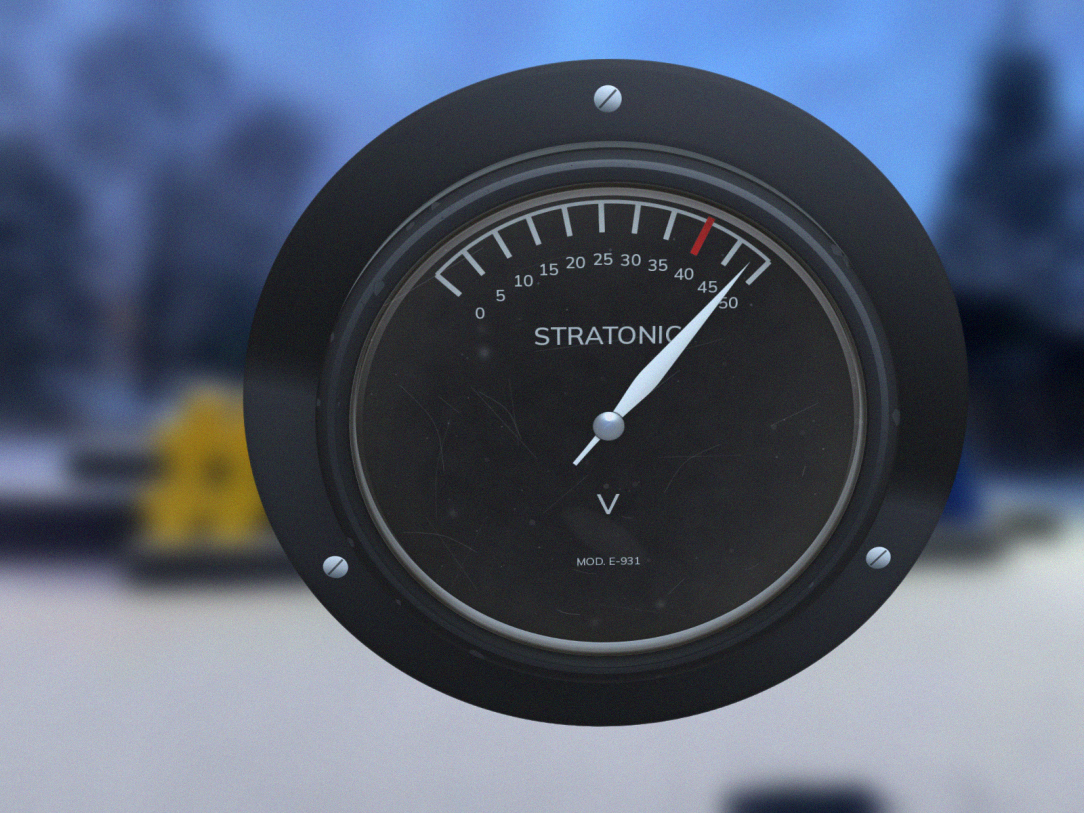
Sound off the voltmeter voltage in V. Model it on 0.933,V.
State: 47.5,V
